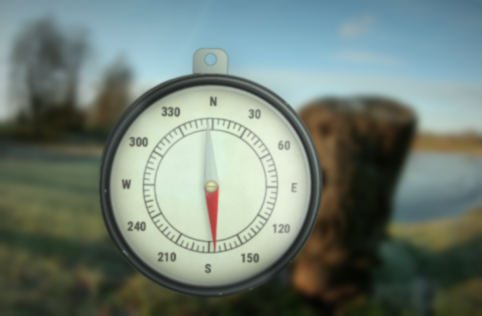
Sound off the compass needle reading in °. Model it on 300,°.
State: 175,°
